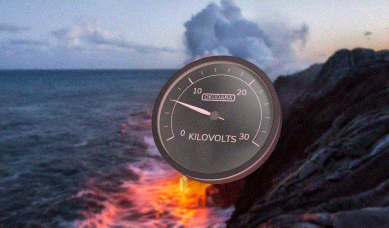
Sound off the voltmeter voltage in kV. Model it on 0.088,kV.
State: 6,kV
